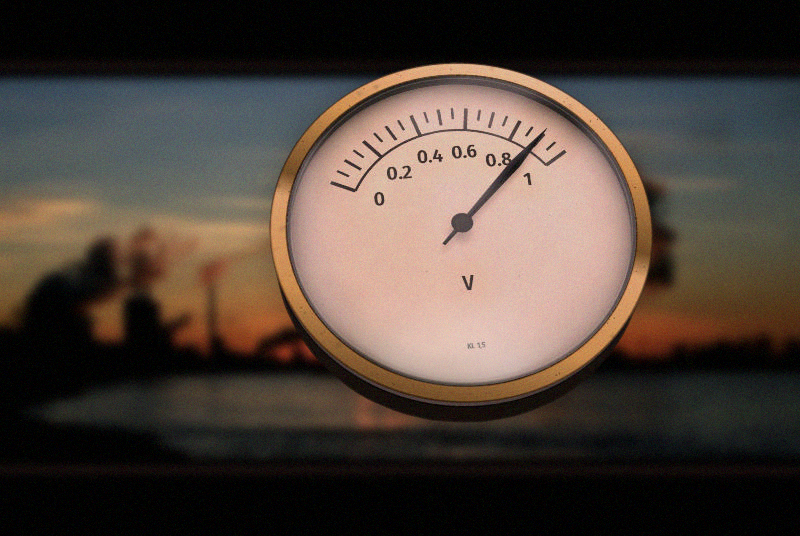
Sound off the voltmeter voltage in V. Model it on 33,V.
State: 0.9,V
